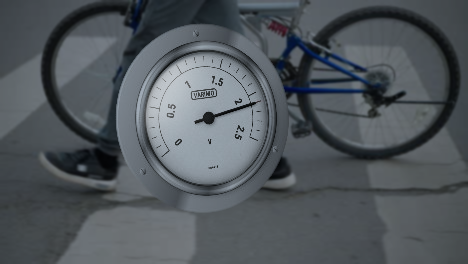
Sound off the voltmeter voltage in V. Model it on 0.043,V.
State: 2.1,V
